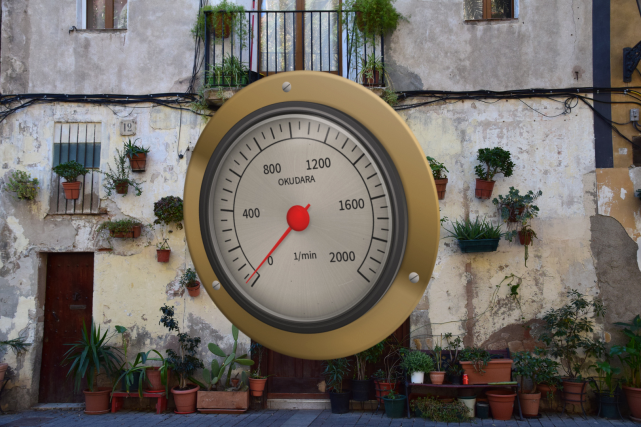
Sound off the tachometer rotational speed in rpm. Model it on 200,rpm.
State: 25,rpm
